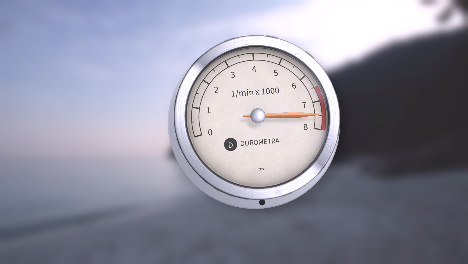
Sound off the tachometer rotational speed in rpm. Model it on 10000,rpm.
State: 7500,rpm
